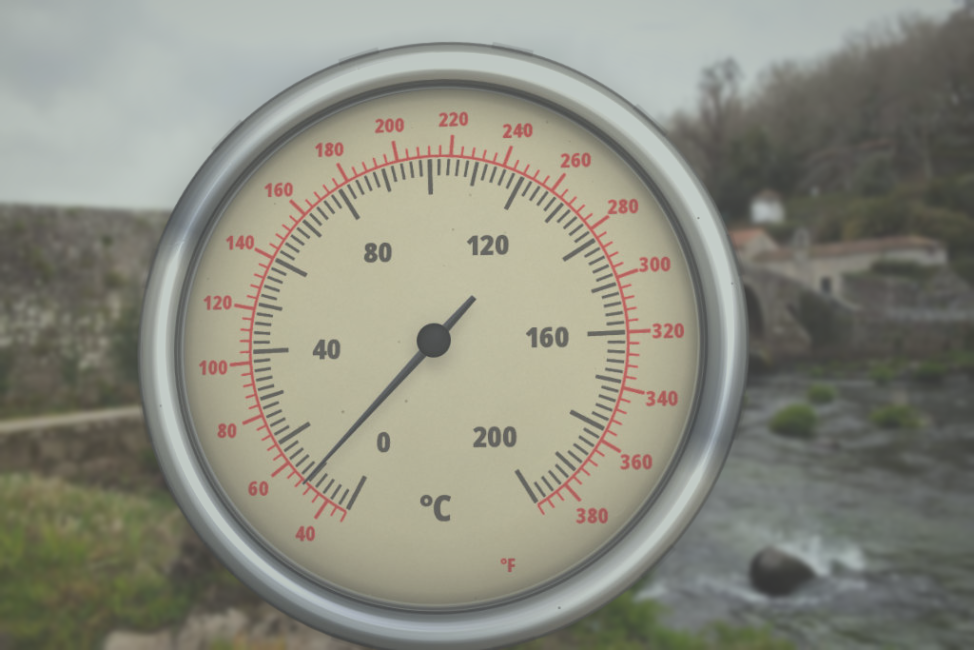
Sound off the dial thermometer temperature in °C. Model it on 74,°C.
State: 10,°C
